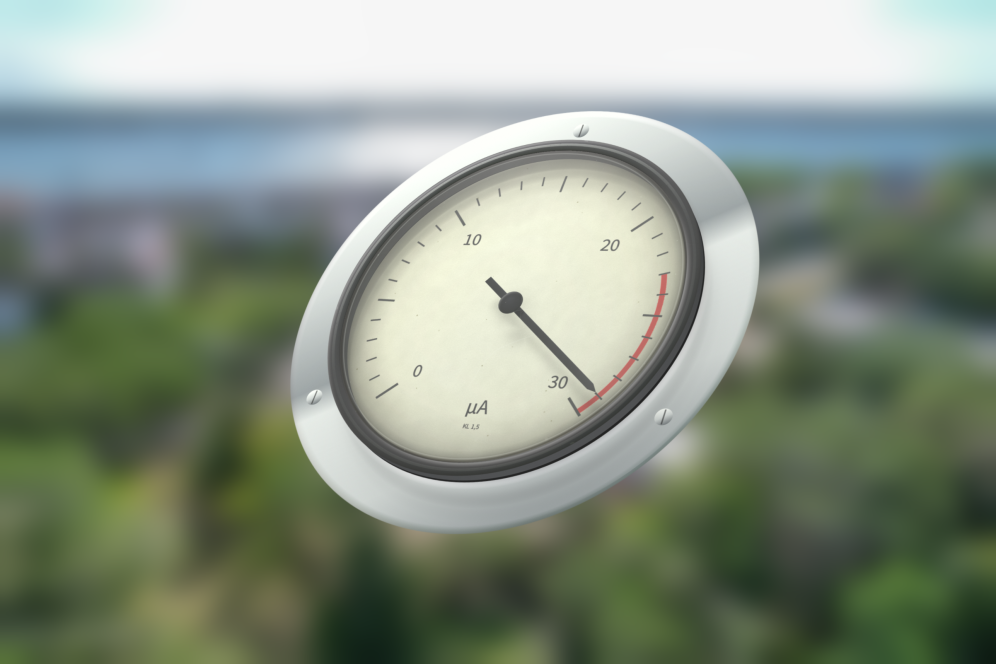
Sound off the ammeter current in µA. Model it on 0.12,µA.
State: 29,µA
